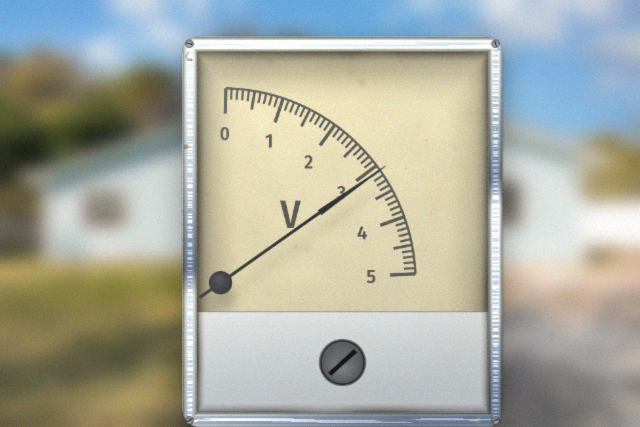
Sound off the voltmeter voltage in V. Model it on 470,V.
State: 3.1,V
